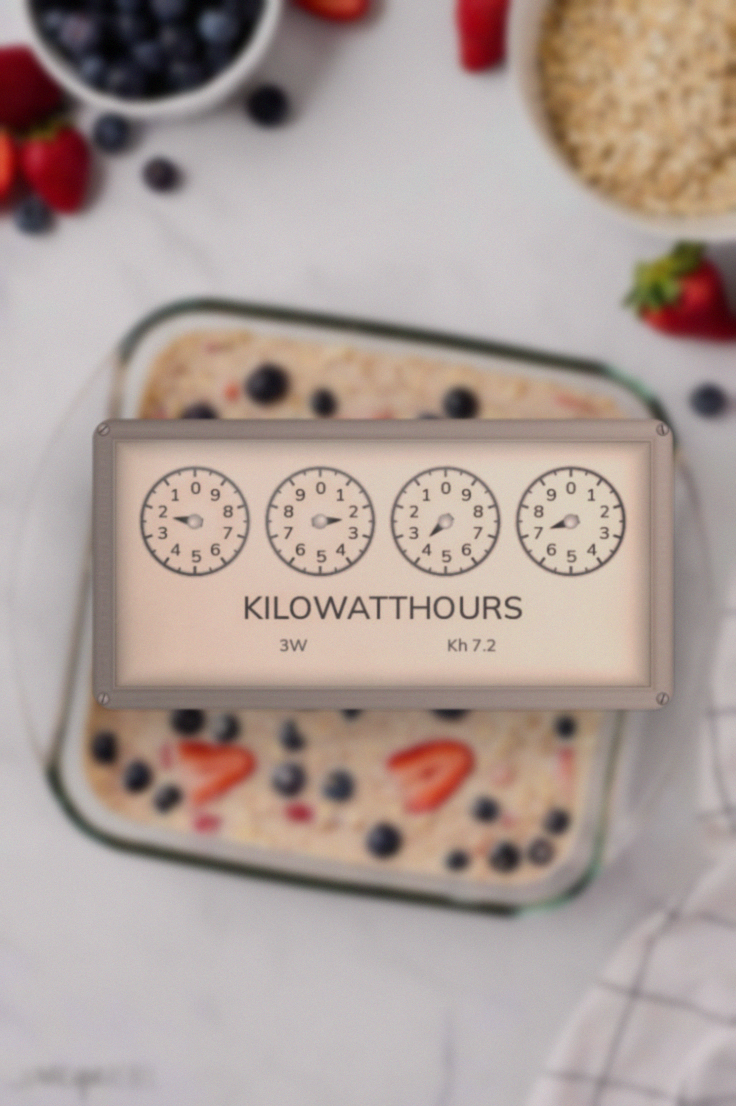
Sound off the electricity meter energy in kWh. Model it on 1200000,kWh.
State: 2237,kWh
